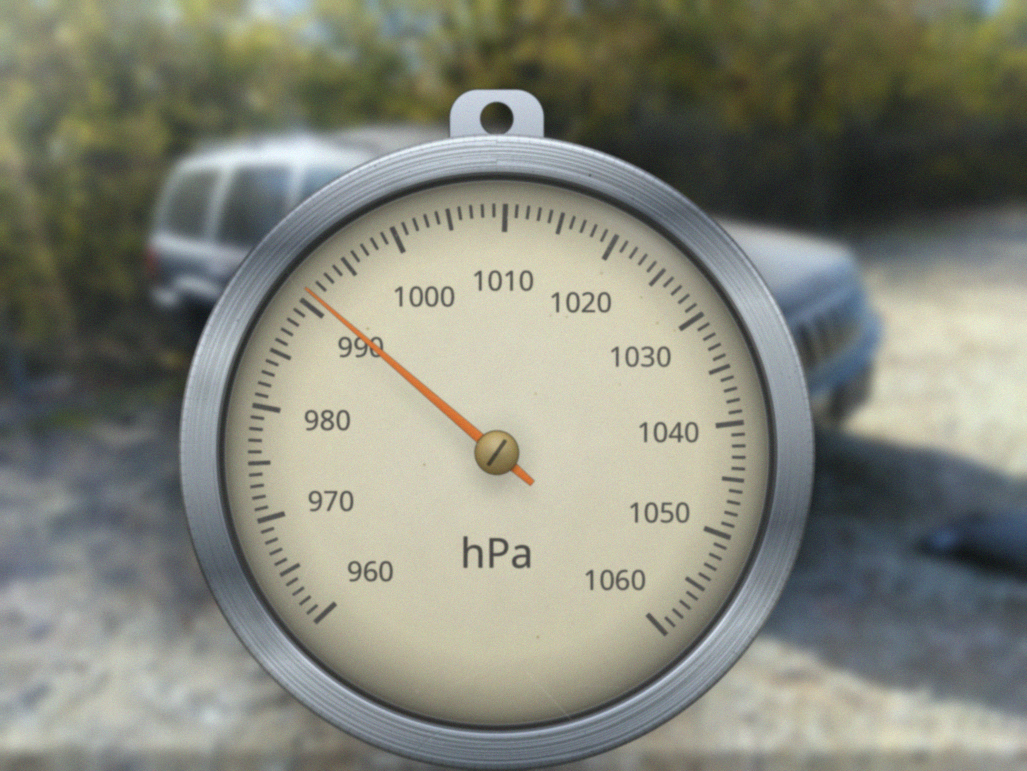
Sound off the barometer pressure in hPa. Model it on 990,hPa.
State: 991,hPa
